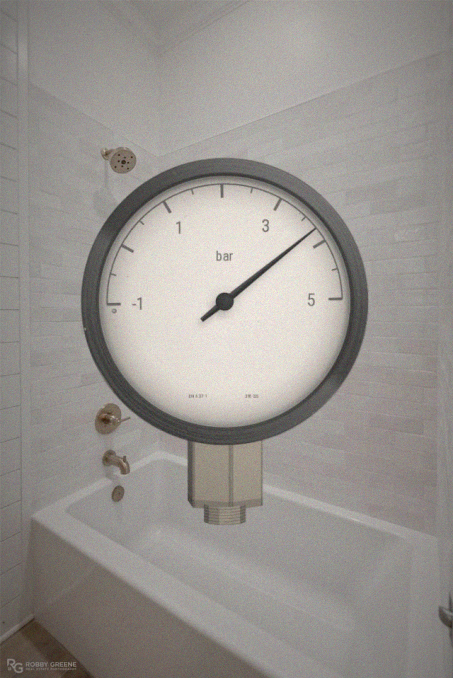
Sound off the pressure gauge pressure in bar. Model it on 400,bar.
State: 3.75,bar
